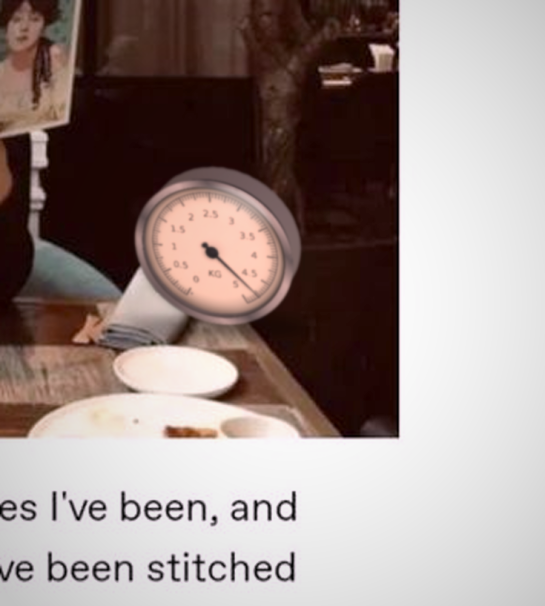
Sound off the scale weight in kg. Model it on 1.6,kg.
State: 4.75,kg
